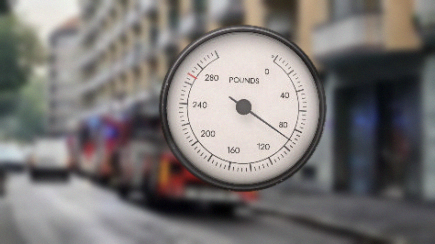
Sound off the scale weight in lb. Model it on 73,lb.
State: 92,lb
